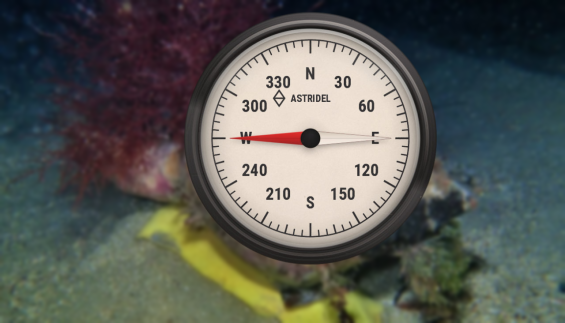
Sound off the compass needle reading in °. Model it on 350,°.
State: 270,°
